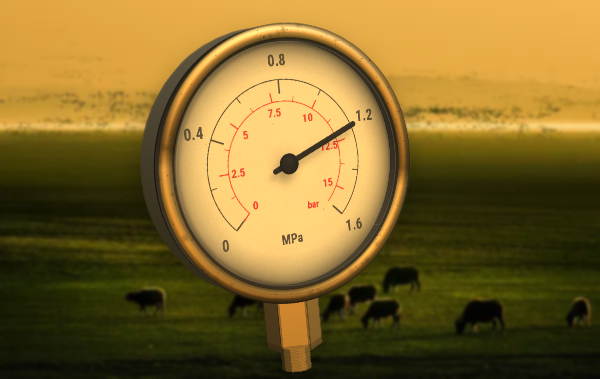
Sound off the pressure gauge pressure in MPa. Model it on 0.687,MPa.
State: 1.2,MPa
